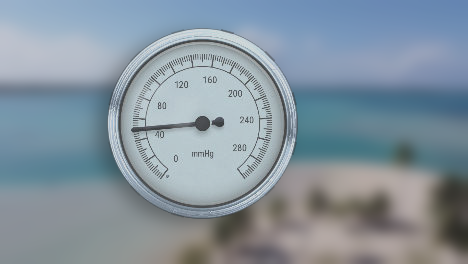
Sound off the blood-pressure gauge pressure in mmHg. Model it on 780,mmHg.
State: 50,mmHg
